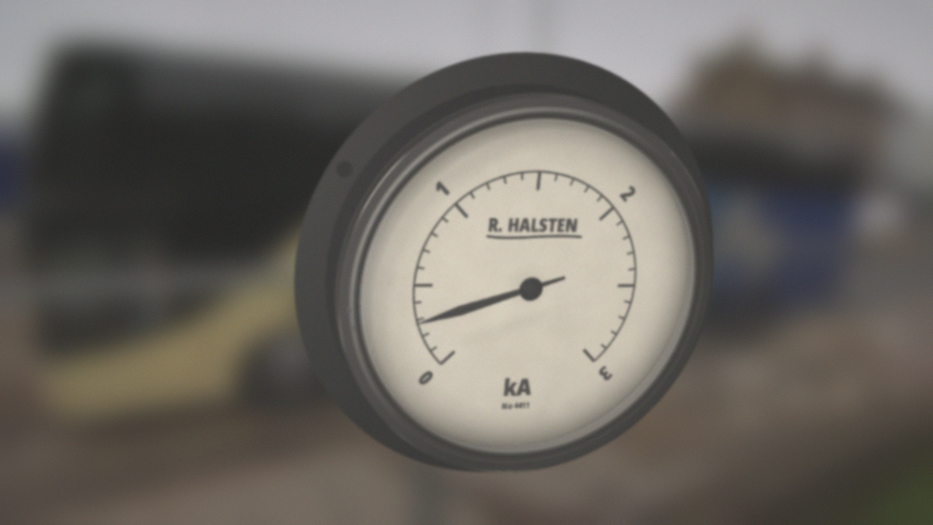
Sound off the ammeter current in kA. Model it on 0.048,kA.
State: 0.3,kA
